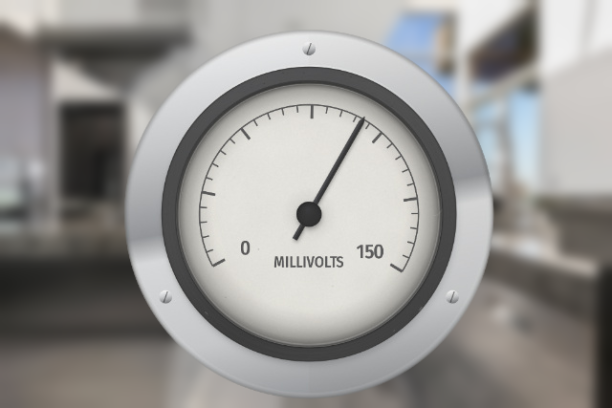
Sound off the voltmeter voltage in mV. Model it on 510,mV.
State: 92.5,mV
